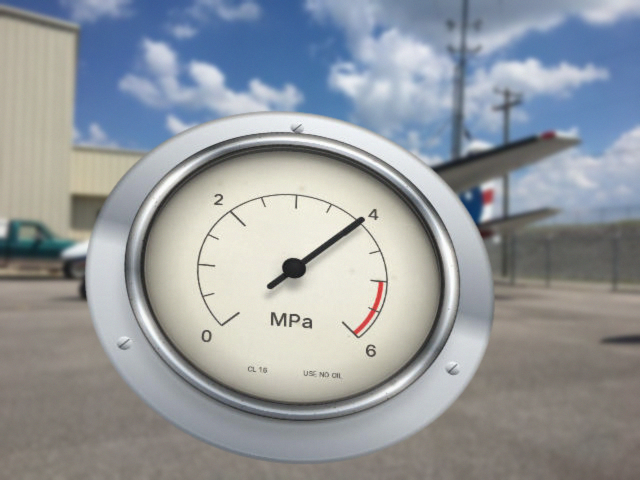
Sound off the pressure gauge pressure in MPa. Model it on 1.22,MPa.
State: 4,MPa
